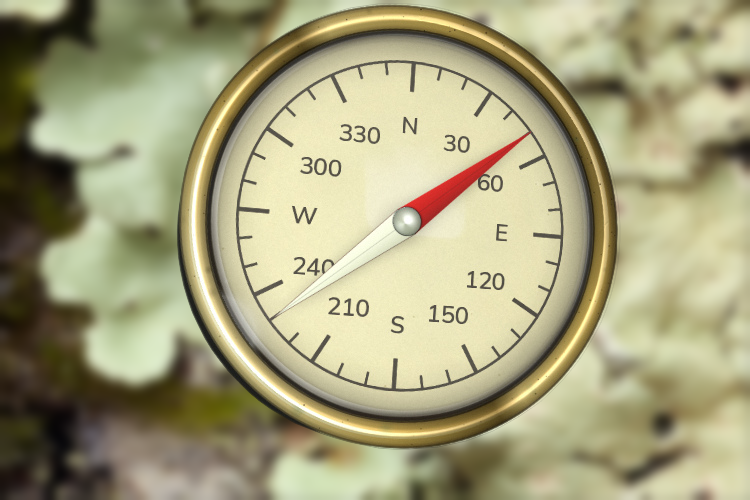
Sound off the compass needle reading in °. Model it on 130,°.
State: 50,°
